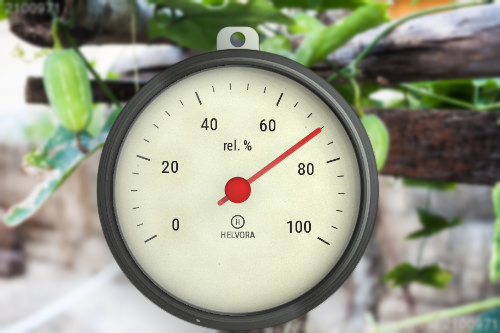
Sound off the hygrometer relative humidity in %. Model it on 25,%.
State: 72,%
